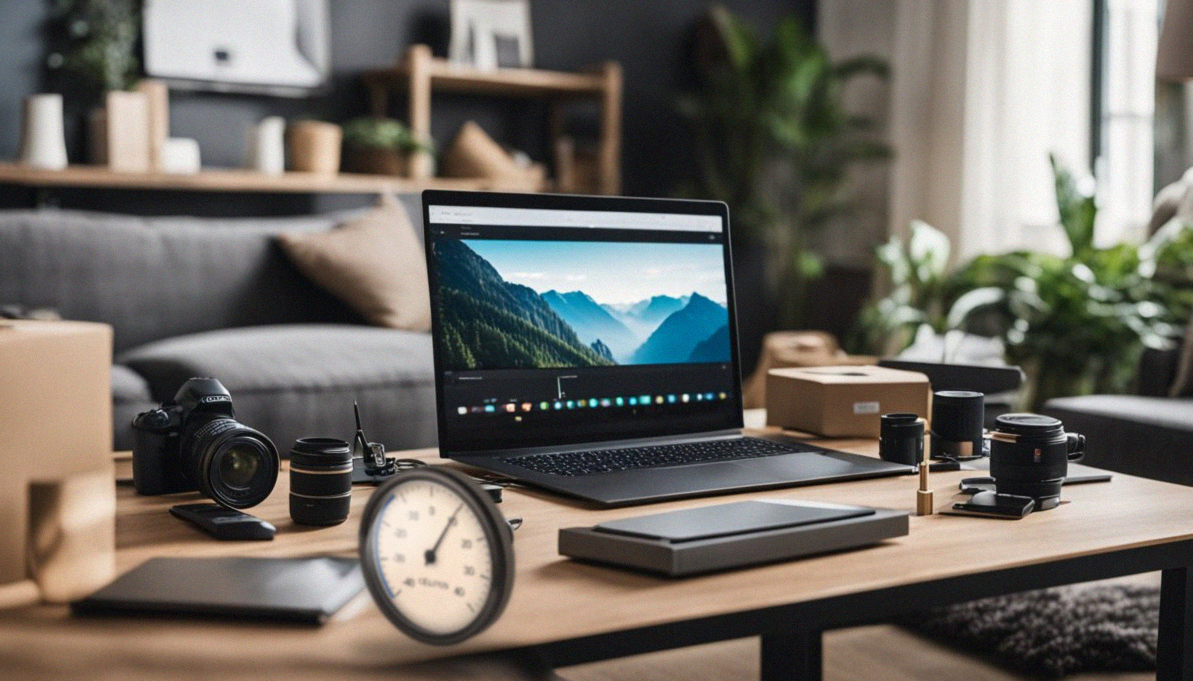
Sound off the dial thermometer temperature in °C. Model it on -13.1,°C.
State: 10,°C
